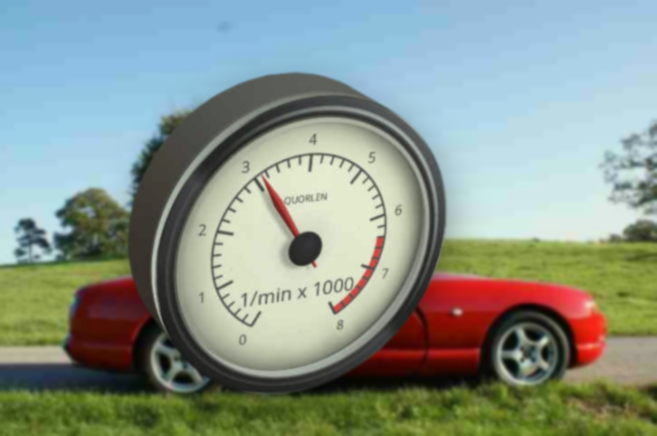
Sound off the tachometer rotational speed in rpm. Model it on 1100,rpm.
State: 3100,rpm
